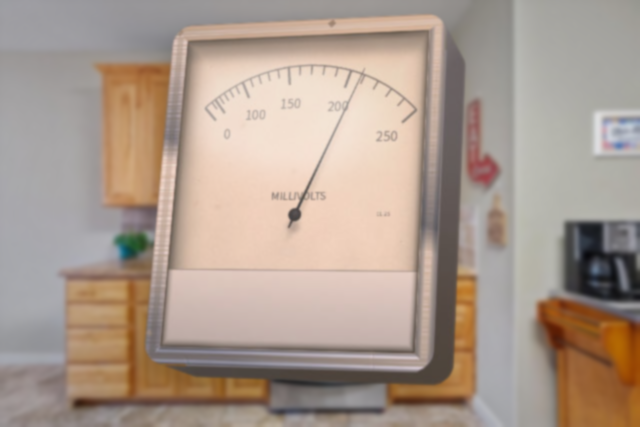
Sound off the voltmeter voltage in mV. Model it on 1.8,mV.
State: 210,mV
